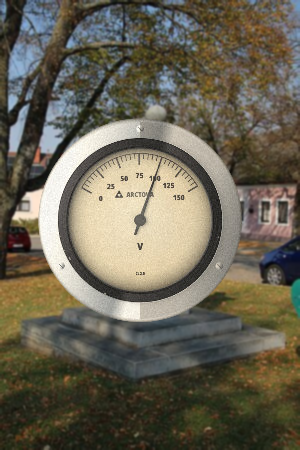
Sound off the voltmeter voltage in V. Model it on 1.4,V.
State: 100,V
